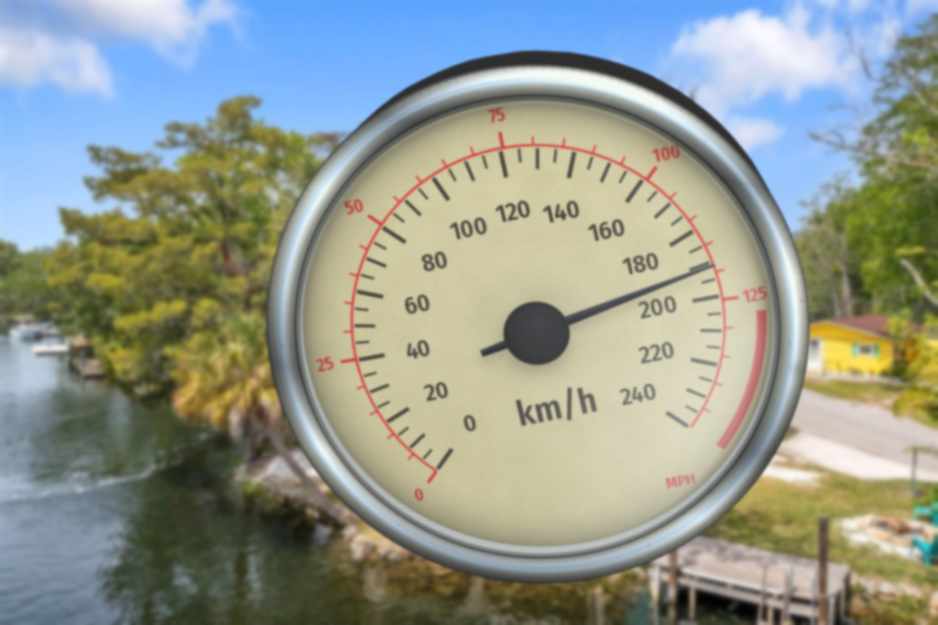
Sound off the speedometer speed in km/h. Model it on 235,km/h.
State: 190,km/h
